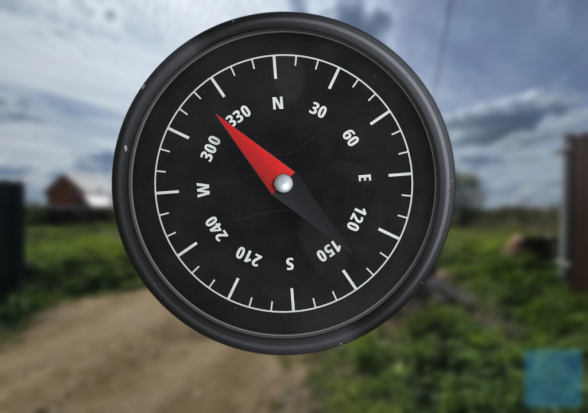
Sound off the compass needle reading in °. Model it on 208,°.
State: 320,°
